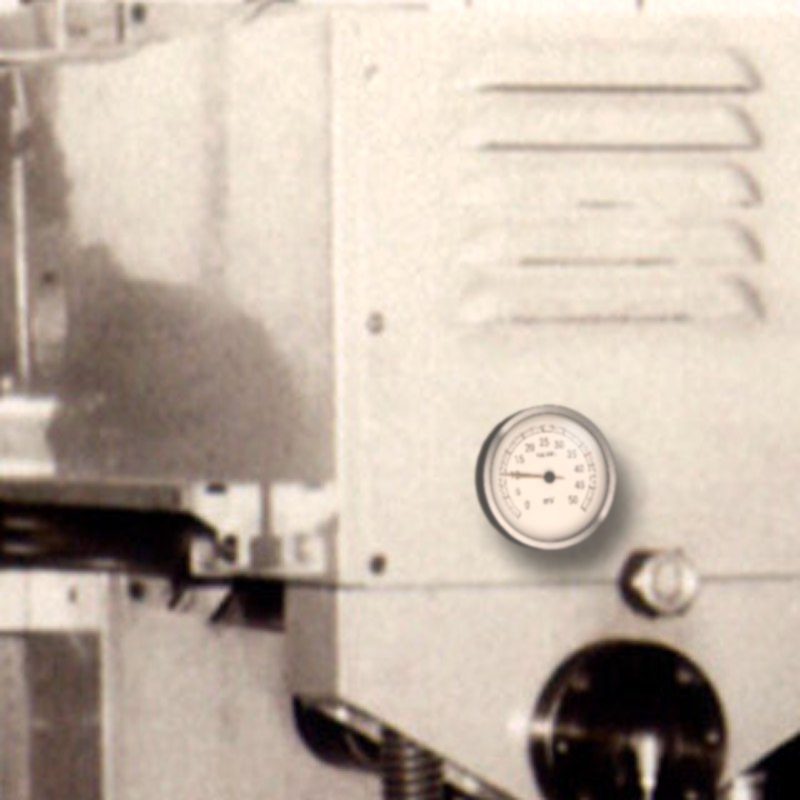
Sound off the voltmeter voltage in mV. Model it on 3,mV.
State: 10,mV
